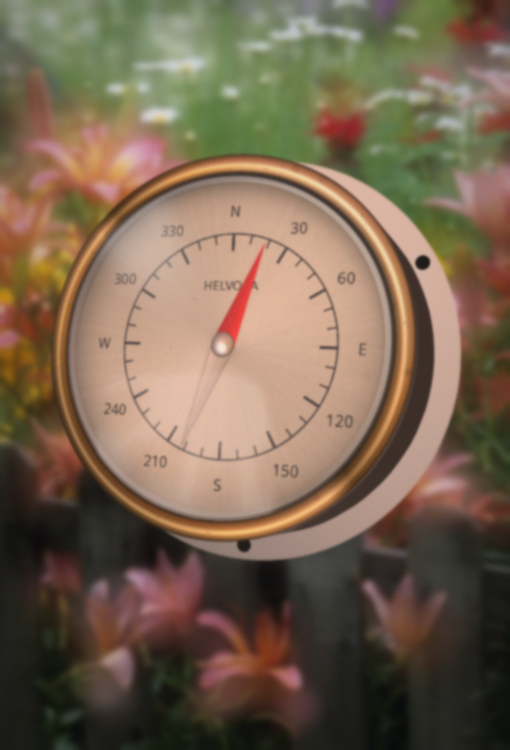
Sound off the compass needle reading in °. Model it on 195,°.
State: 20,°
